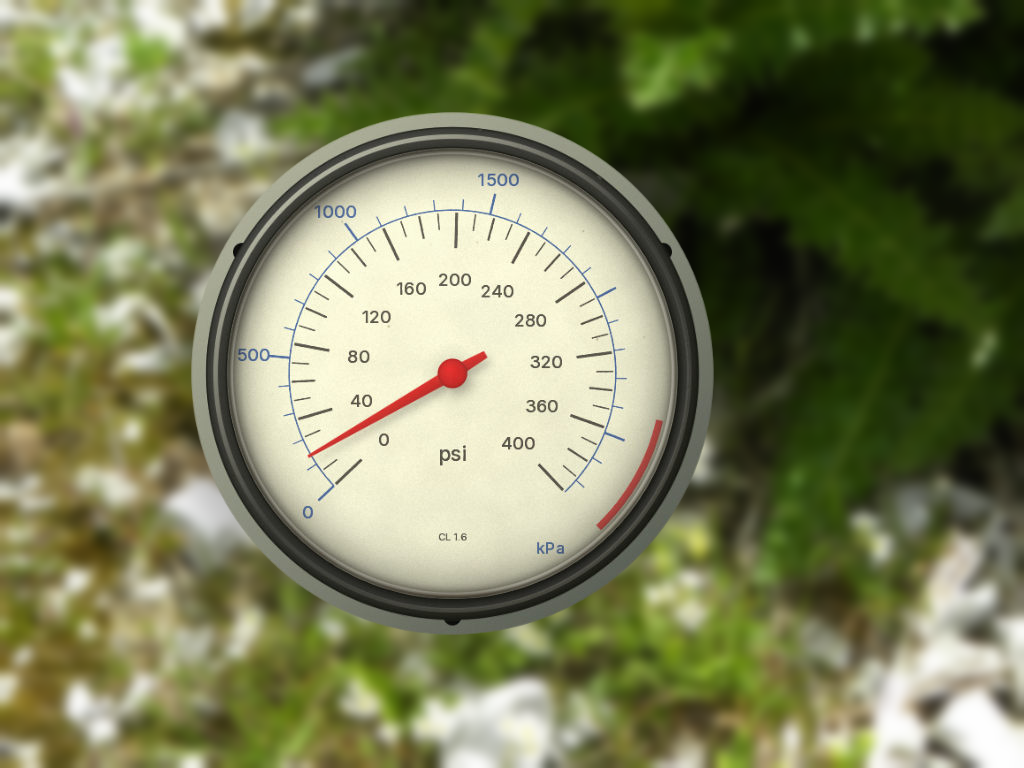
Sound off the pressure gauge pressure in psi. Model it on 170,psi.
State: 20,psi
